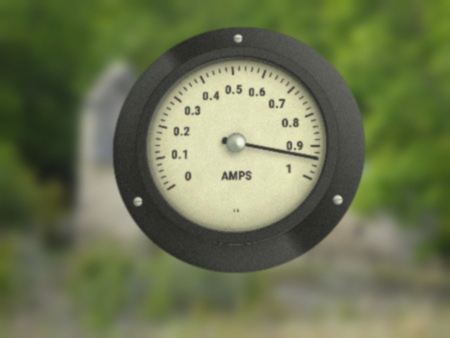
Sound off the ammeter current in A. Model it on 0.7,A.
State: 0.94,A
